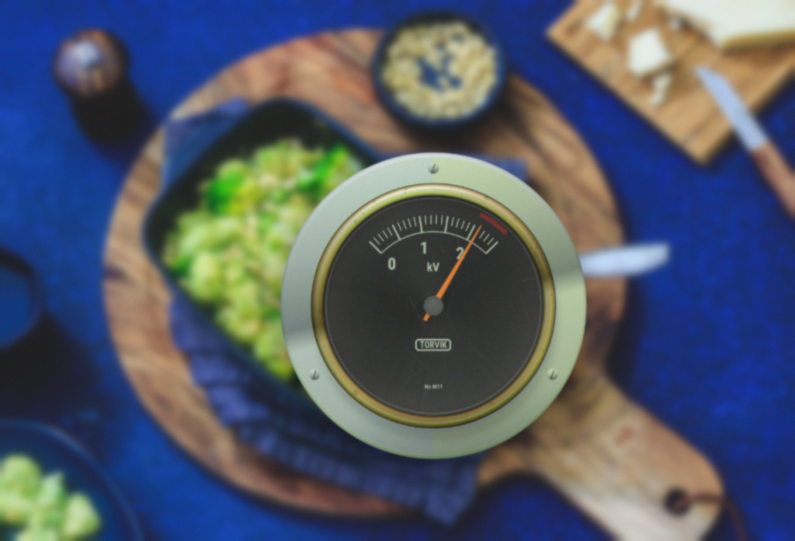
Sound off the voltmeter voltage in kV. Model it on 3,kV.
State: 2.1,kV
